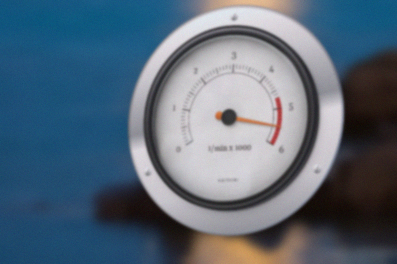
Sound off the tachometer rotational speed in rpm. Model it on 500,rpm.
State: 5500,rpm
